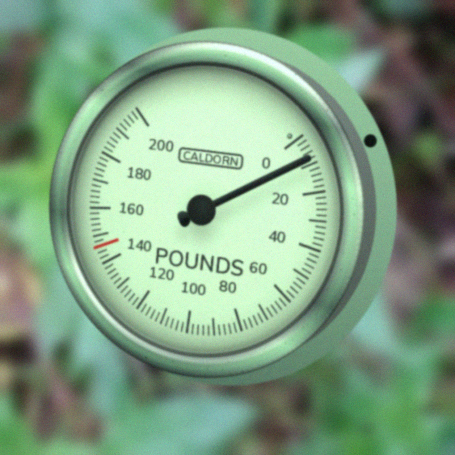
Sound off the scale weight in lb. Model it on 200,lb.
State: 8,lb
